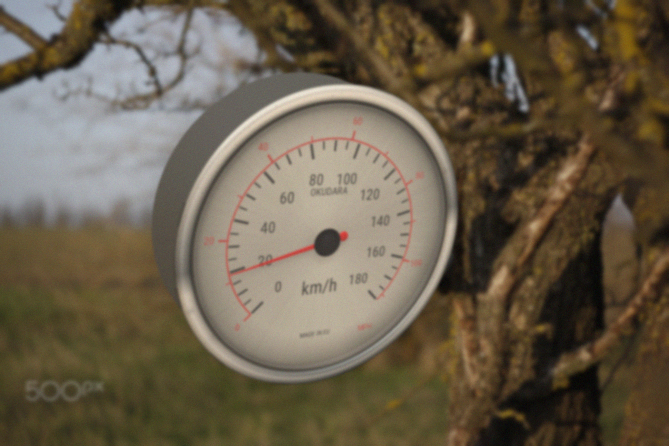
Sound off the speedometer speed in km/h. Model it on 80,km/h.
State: 20,km/h
